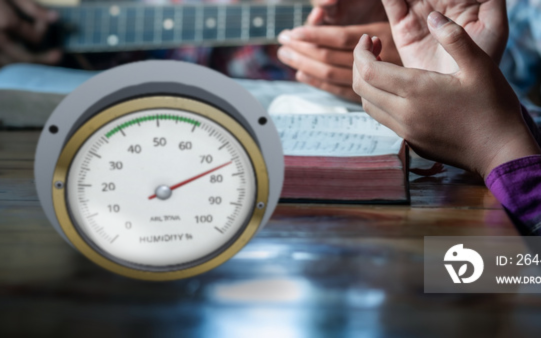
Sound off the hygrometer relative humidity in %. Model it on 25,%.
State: 75,%
